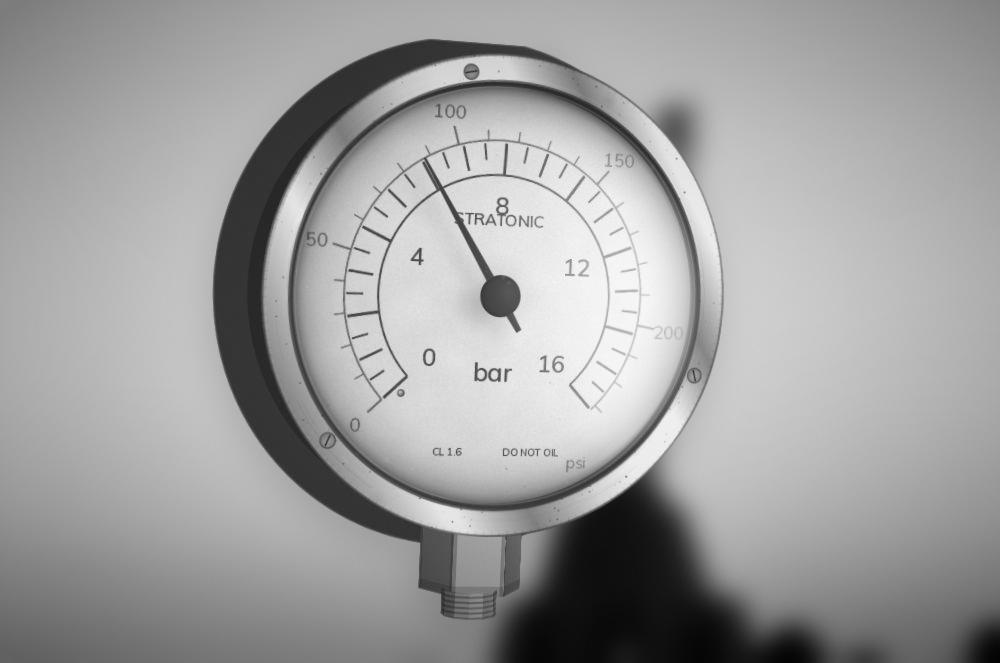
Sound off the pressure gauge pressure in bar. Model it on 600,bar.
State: 6,bar
